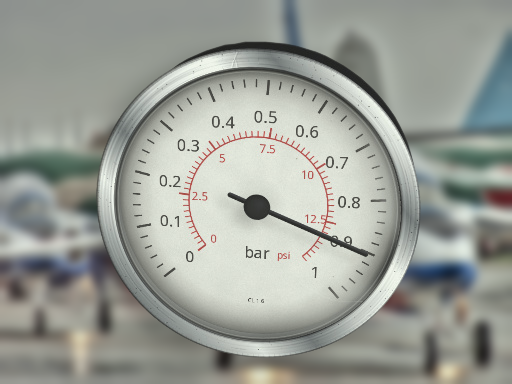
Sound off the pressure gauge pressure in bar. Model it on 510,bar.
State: 0.9,bar
